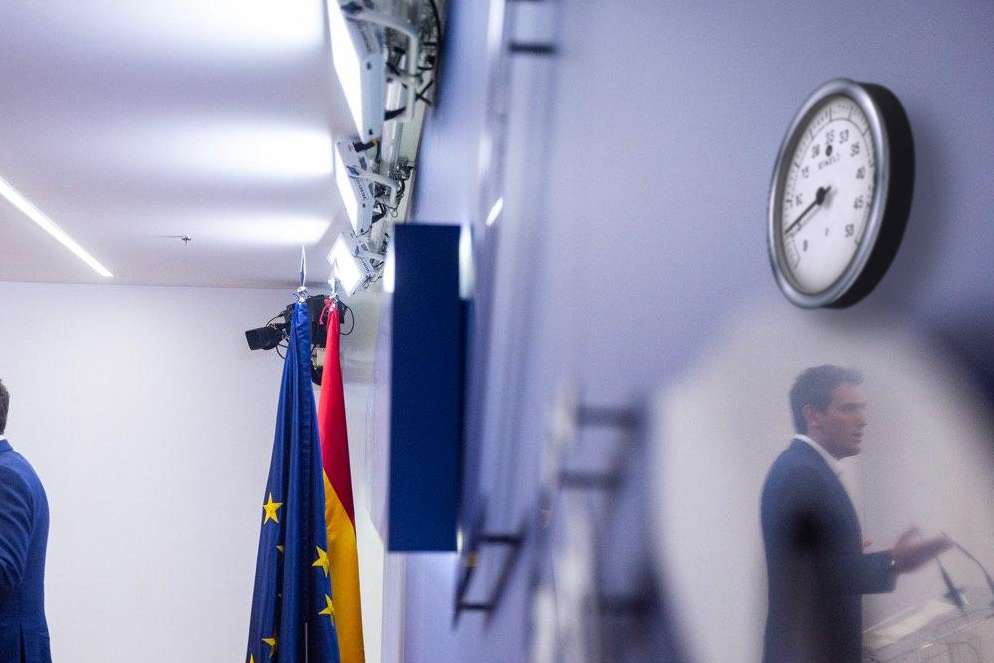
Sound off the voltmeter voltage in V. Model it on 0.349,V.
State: 5,V
